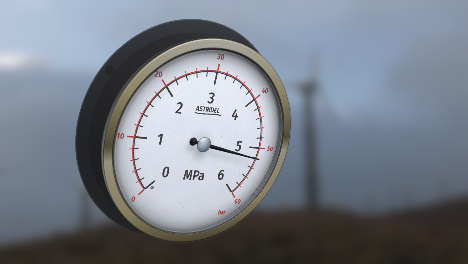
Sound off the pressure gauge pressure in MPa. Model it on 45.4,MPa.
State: 5.2,MPa
